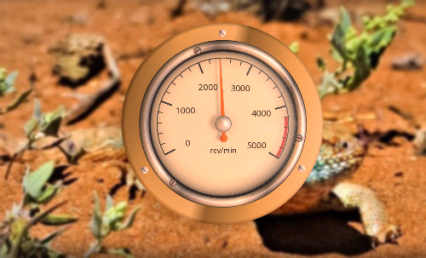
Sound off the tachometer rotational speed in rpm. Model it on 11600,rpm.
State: 2400,rpm
